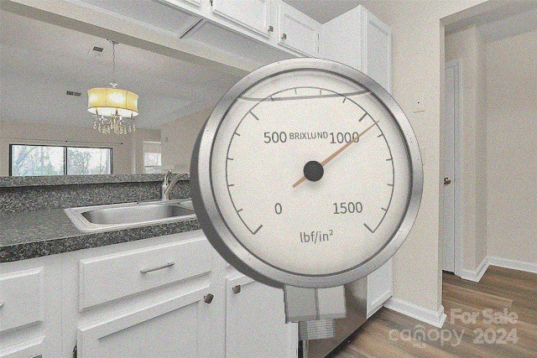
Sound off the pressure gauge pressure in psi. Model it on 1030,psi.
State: 1050,psi
